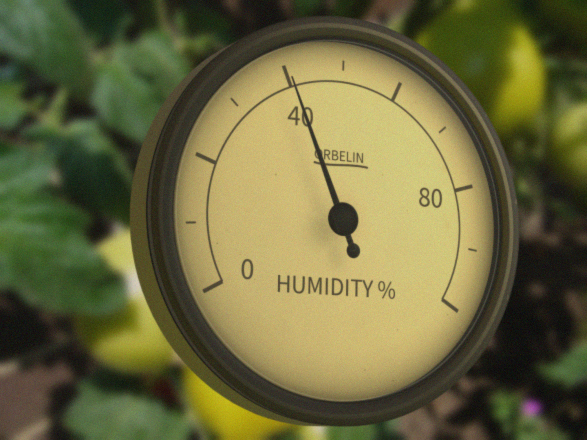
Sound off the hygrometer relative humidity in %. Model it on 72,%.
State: 40,%
